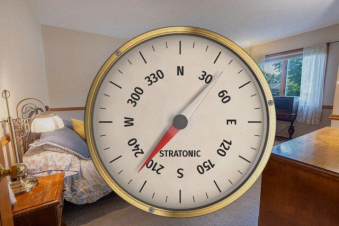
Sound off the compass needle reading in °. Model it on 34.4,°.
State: 220,°
